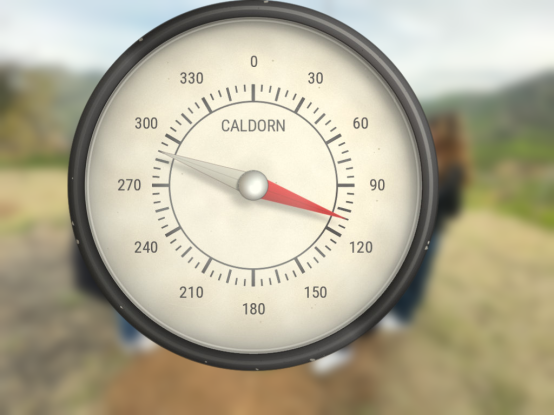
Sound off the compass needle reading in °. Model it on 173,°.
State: 110,°
